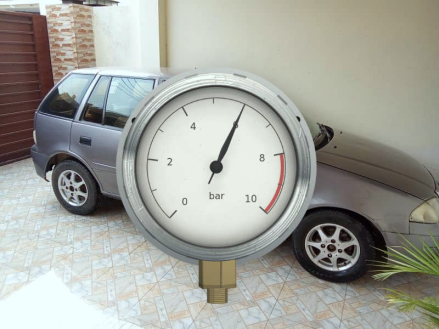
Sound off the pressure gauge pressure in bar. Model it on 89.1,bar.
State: 6,bar
